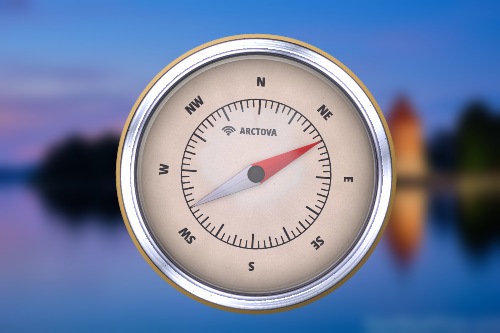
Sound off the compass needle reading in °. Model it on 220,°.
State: 60,°
